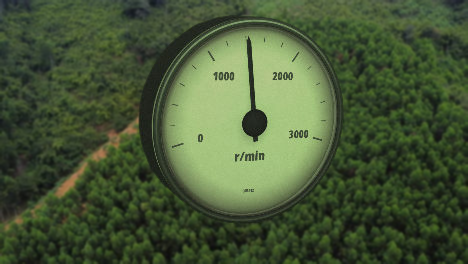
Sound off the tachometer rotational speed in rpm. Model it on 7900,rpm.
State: 1400,rpm
